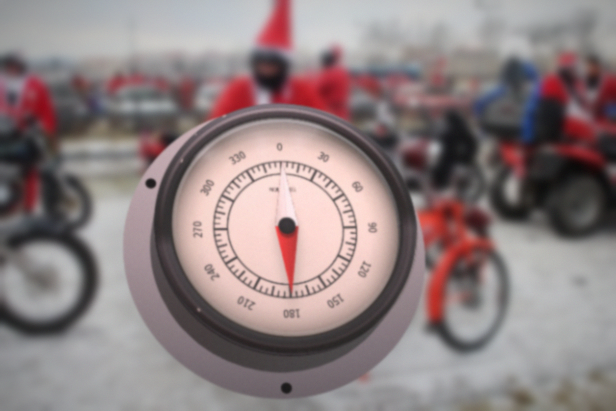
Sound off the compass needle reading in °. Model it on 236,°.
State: 180,°
